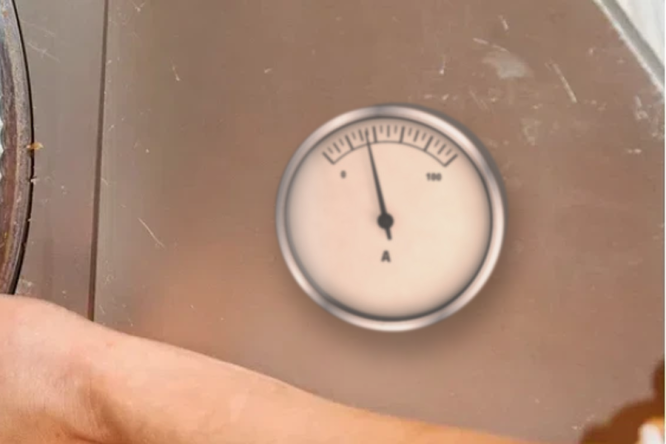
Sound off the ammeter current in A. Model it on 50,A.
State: 35,A
